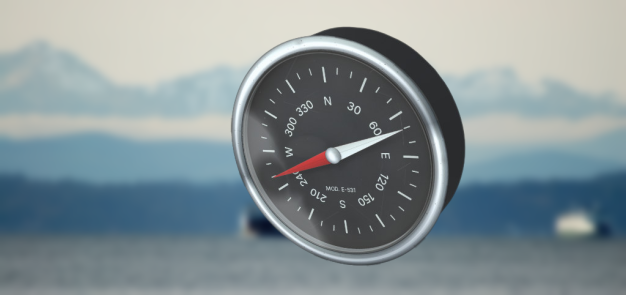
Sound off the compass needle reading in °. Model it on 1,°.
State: 250,°
